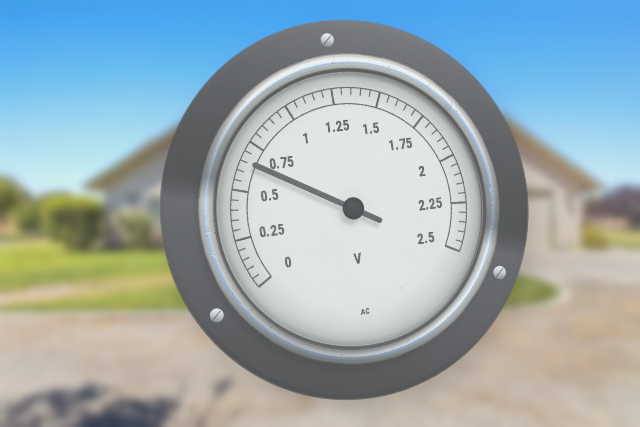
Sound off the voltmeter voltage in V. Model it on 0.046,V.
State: 0.65,V
